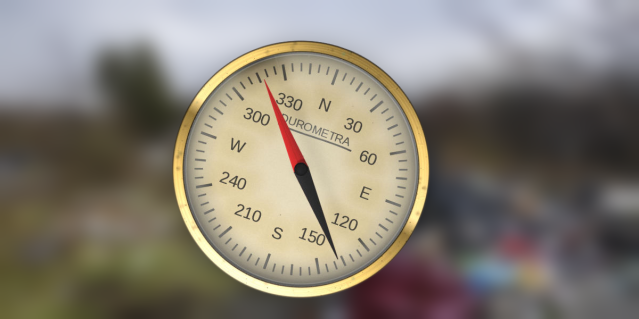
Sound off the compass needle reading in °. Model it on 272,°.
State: 317.5,°
